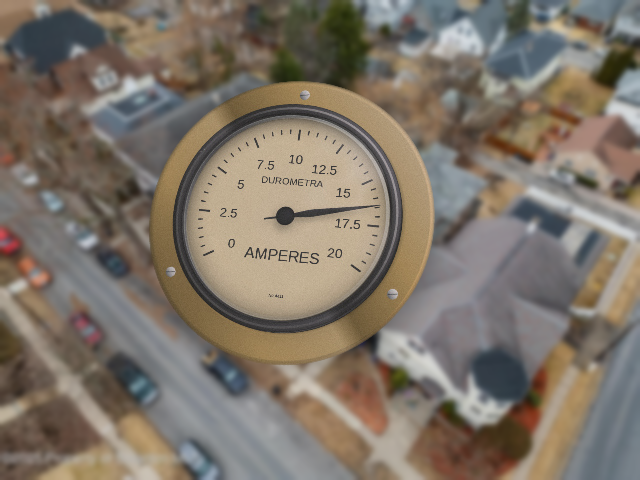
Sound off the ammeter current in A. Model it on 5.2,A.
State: 16.5,A
